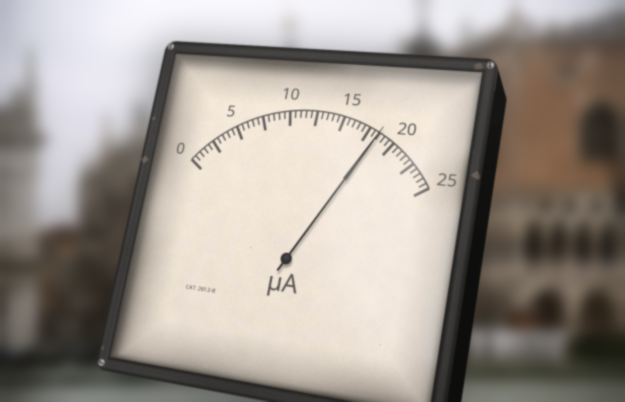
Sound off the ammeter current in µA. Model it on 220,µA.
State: 18.5,µA
